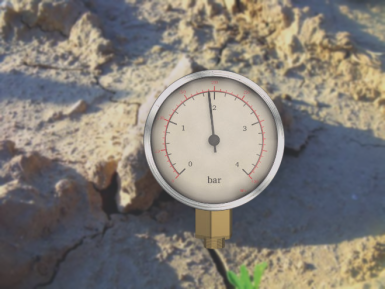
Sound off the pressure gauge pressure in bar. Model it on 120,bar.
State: 1.9,bar
